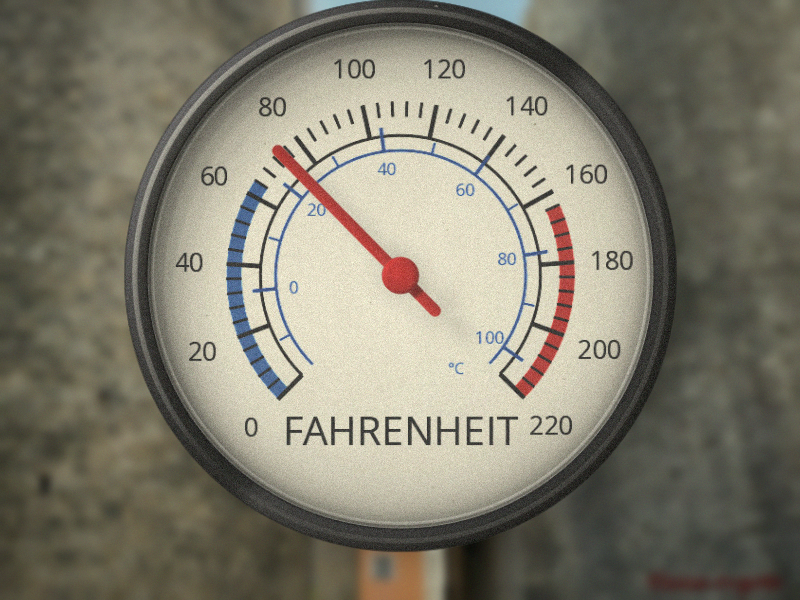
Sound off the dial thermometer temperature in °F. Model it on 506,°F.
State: 74,°F
